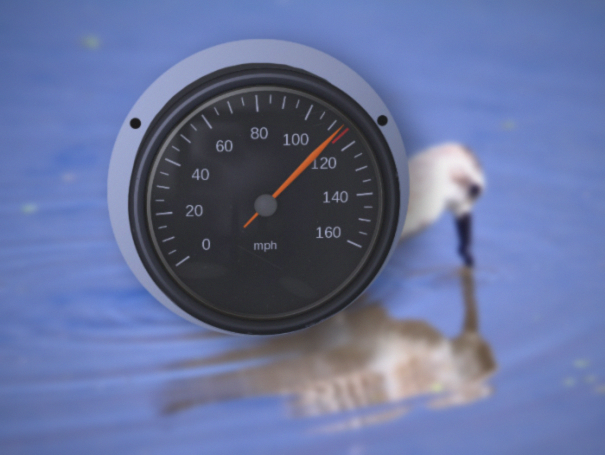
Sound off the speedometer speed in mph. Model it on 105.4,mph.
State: 112.5,mph
